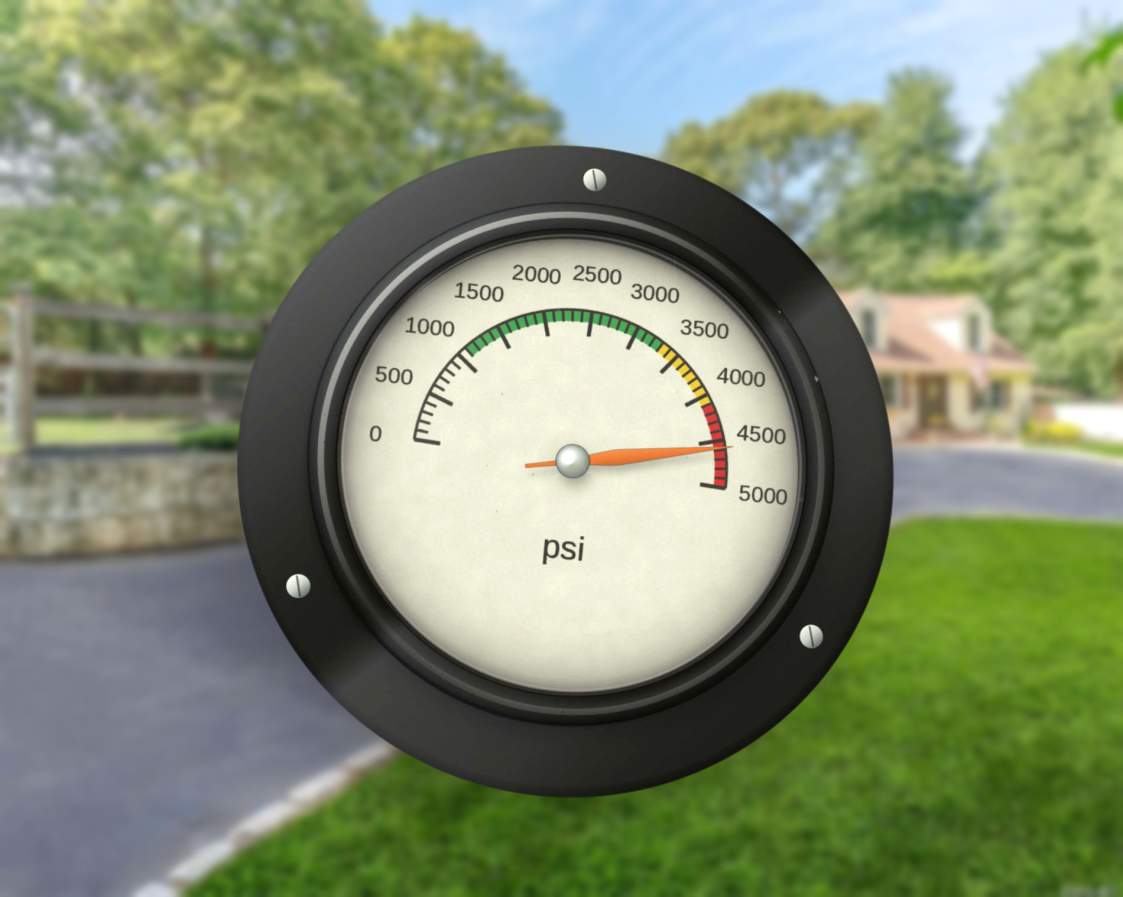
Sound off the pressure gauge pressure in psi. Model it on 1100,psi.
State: 4600,psi
